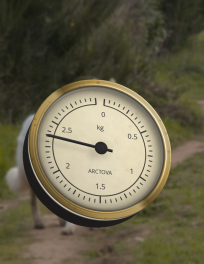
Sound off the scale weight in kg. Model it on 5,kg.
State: 2.35,kg
